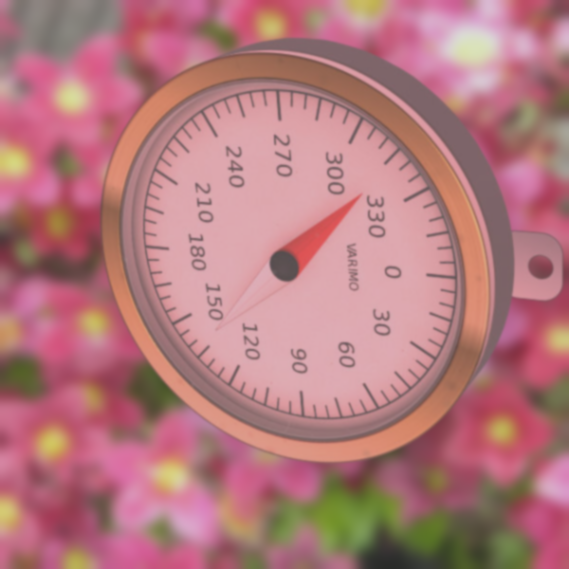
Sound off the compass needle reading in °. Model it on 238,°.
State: 317.5,°
